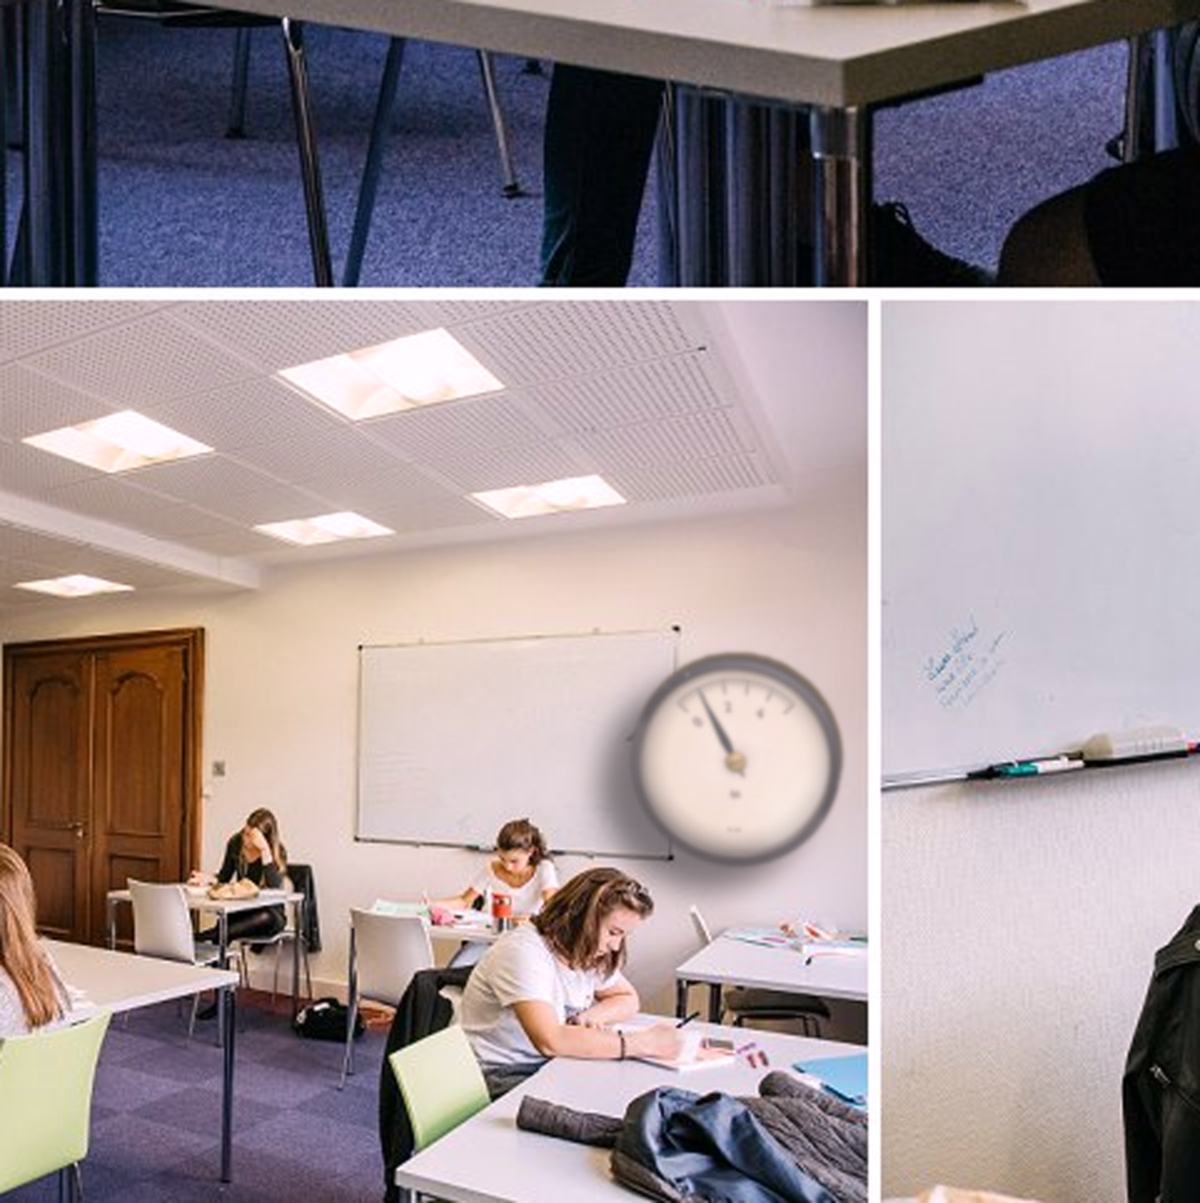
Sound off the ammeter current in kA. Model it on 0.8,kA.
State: 1,kA
